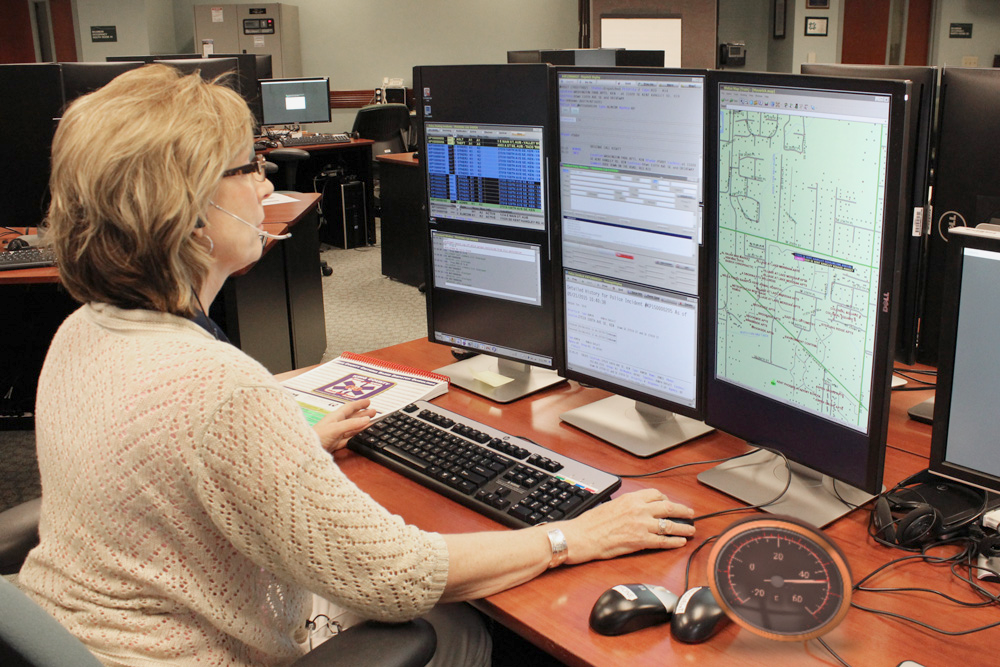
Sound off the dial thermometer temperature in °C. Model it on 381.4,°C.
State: 44,°C
